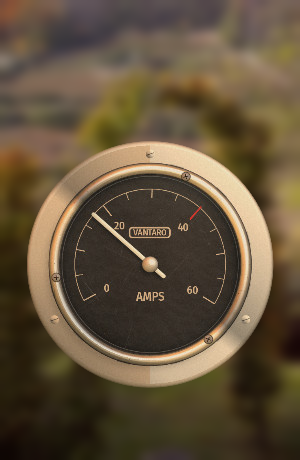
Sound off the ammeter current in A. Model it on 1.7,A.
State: 17.5,A
